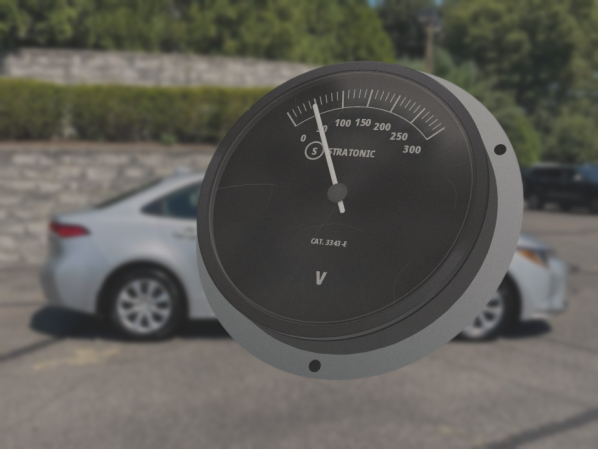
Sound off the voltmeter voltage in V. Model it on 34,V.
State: 50,V
